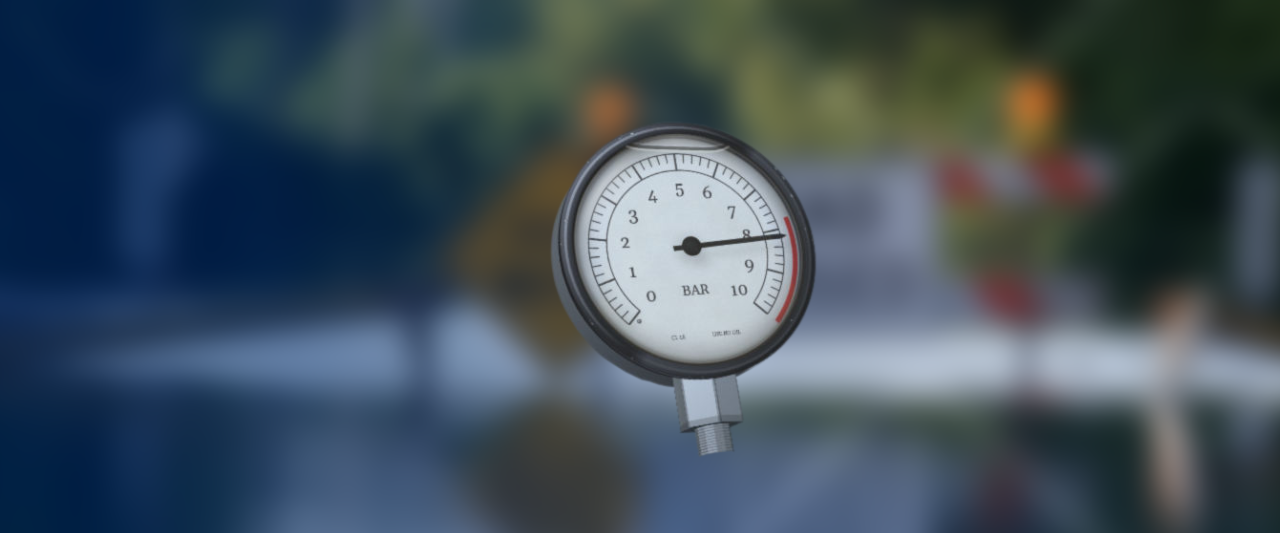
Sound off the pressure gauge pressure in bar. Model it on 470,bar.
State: 8.2,bar
